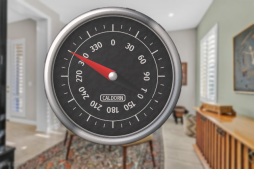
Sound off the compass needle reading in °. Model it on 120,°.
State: 300,°
